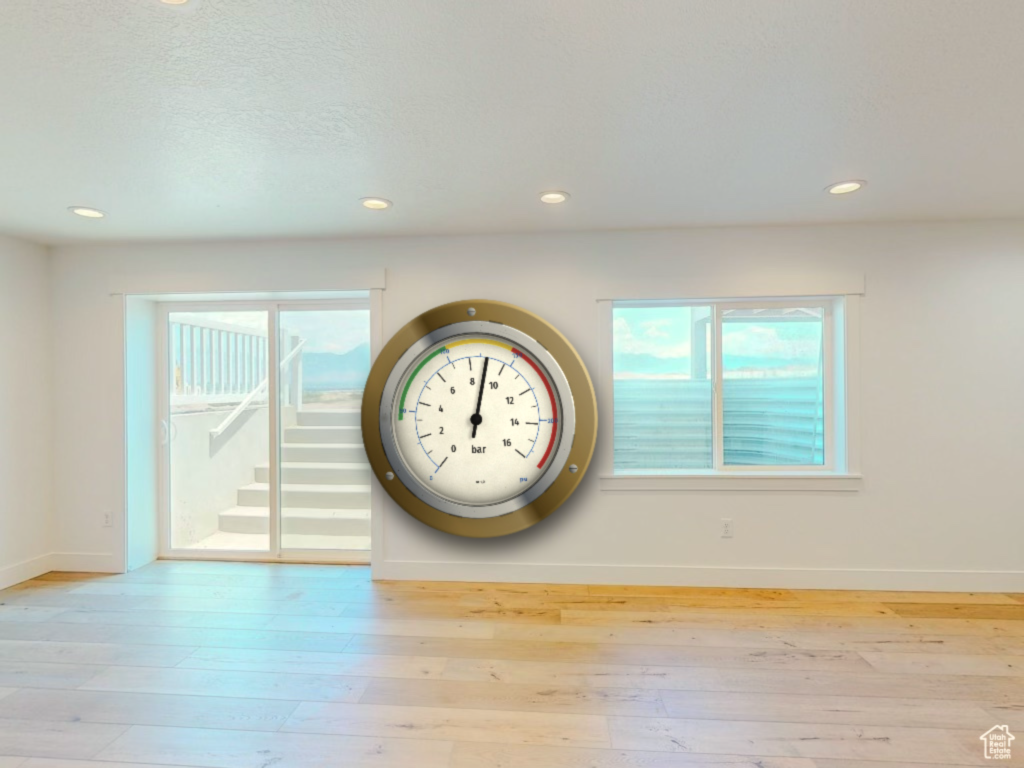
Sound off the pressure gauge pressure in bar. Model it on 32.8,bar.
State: 9,bar
